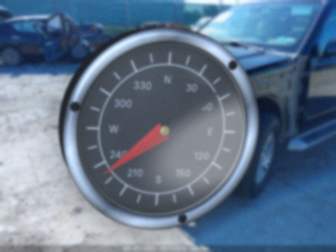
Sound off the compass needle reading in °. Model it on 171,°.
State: 232.5,°
